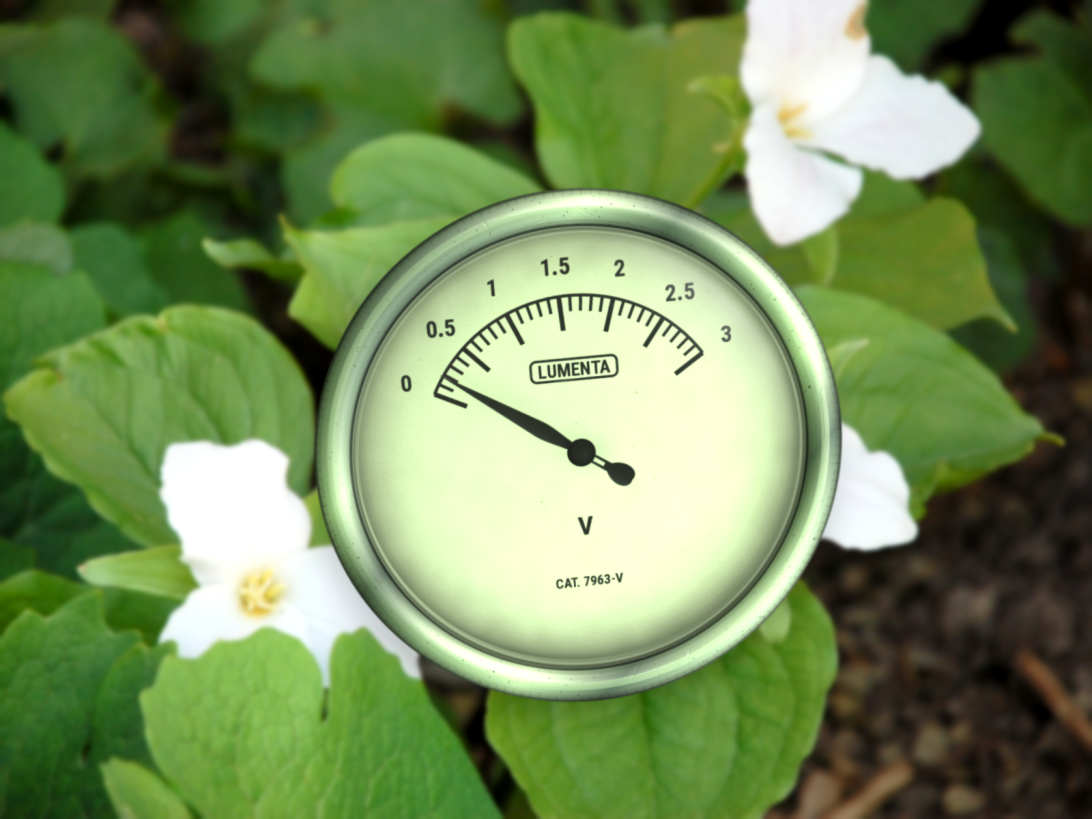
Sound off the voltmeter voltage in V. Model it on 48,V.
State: 0.2,V
